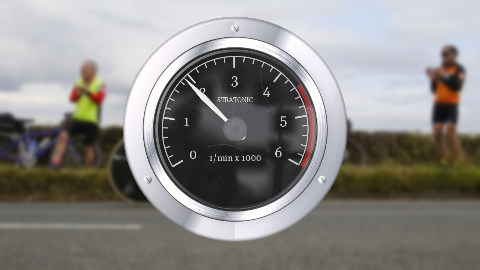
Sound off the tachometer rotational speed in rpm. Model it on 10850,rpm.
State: 1900,rpm
